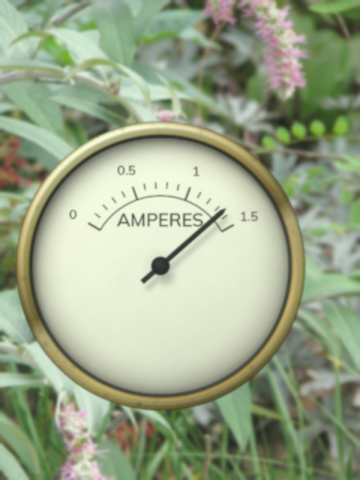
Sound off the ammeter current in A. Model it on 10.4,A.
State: 1.35,A
